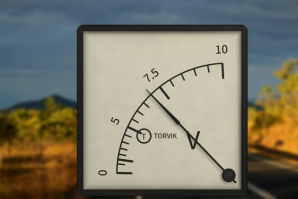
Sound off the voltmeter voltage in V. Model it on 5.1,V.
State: 7,V
